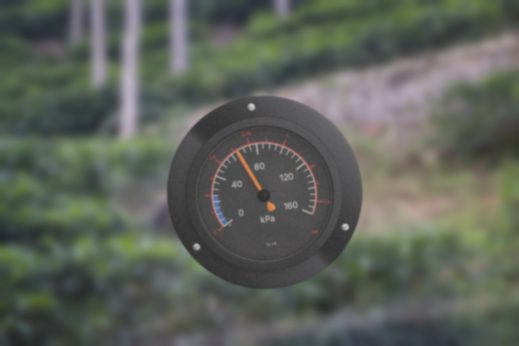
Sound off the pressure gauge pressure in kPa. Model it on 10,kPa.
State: 65,kPa
